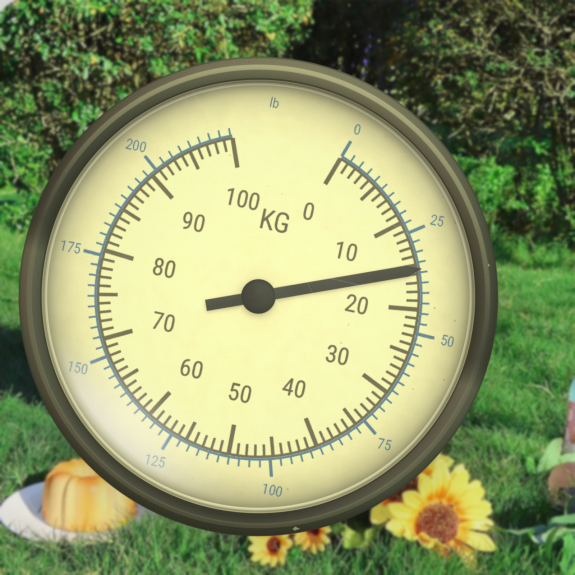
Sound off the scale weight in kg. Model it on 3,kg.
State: 15.5,kg
